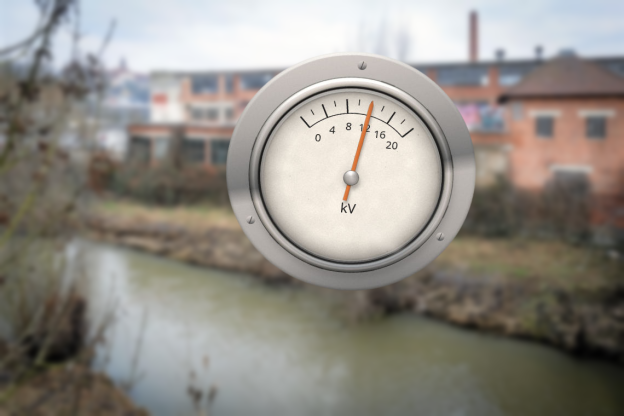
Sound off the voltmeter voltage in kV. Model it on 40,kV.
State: 12,kV
